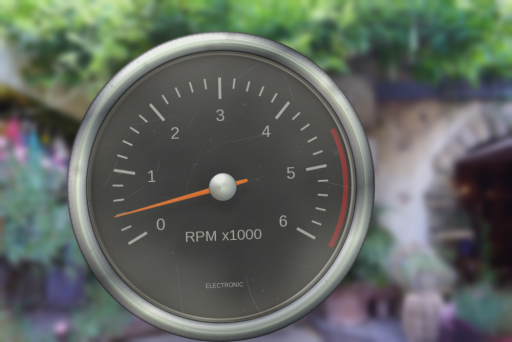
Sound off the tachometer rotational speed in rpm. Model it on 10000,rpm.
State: 400,rpm
